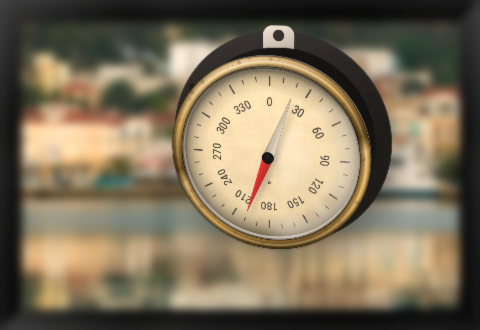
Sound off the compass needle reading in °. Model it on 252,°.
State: 200,°
